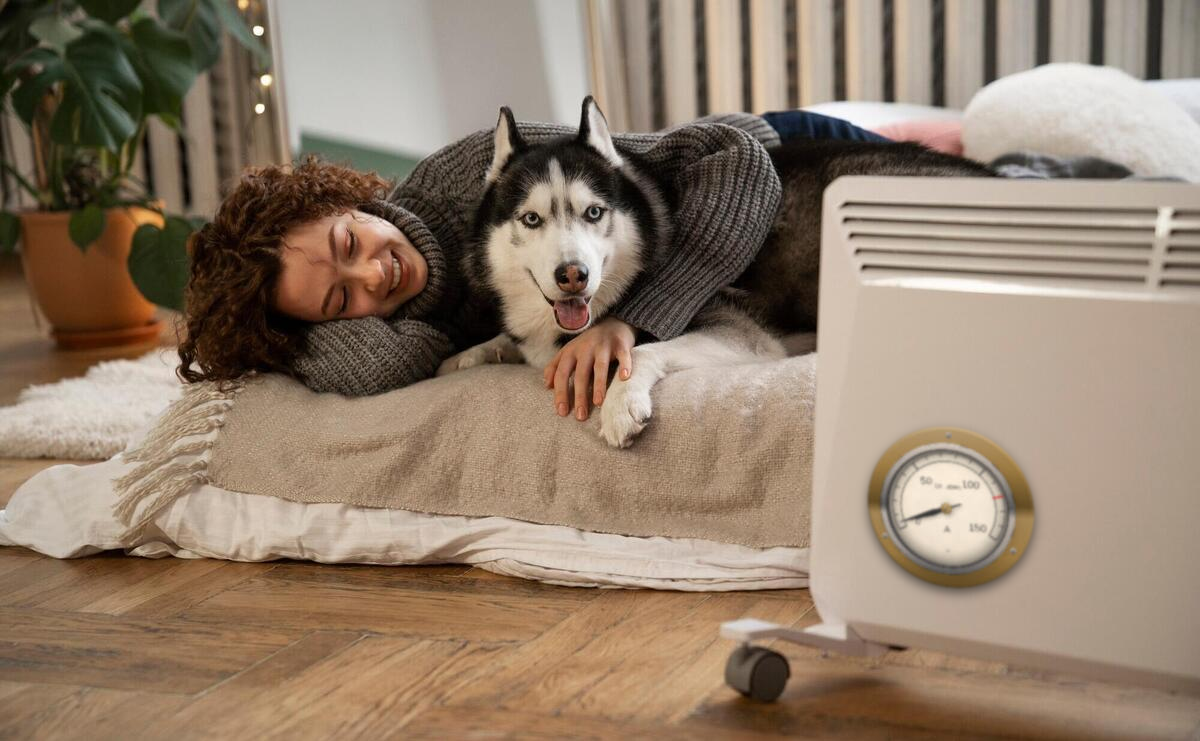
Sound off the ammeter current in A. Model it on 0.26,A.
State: 5,A
